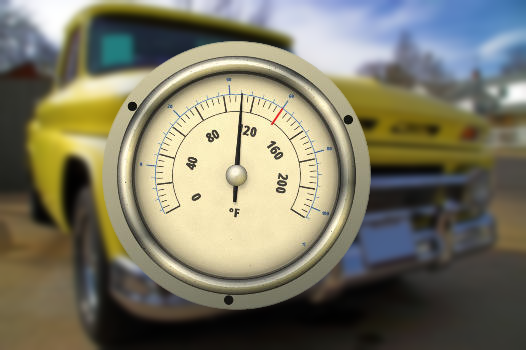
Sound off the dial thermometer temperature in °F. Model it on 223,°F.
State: 112,°F
